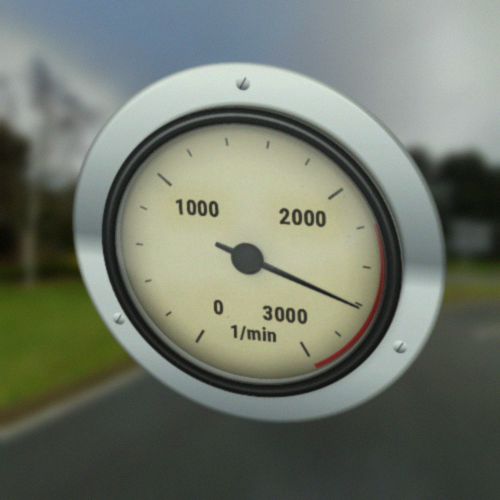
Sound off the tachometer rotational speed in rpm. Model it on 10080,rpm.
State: 2600,rpm
